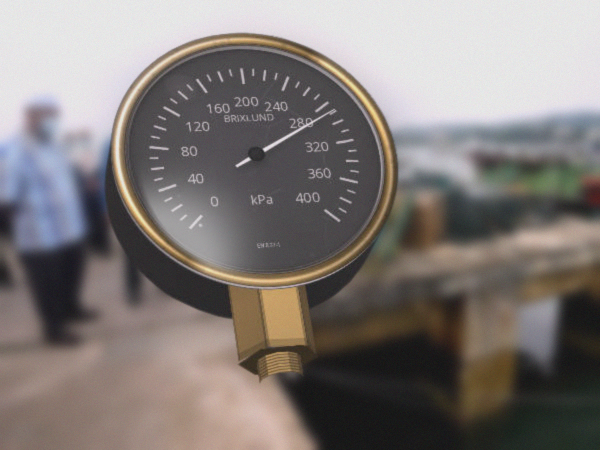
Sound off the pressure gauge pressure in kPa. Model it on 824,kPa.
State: 290,kPa
